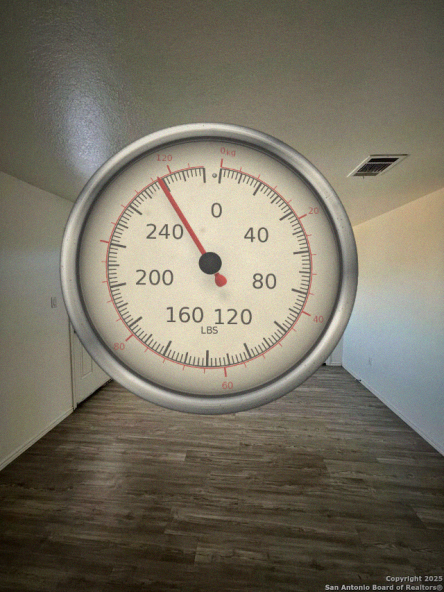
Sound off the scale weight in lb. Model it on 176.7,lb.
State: 258,lb
